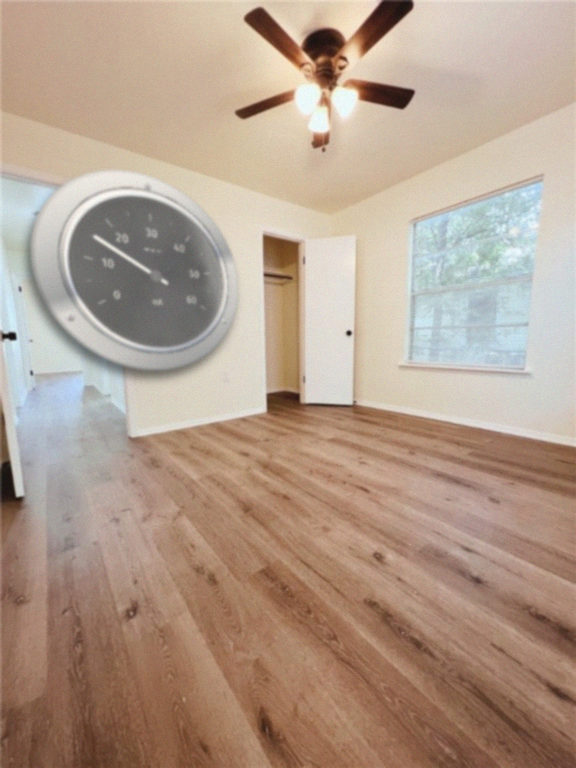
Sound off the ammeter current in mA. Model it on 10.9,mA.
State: 15,mA
